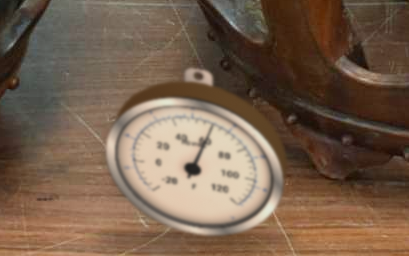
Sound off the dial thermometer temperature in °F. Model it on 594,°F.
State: 60,°F
